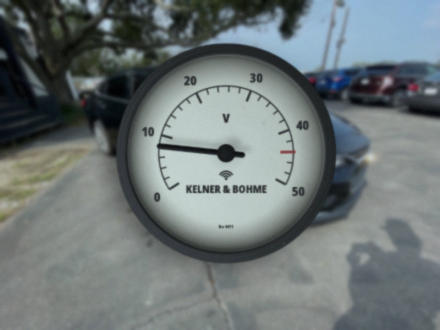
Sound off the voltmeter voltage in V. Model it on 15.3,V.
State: 8,V
